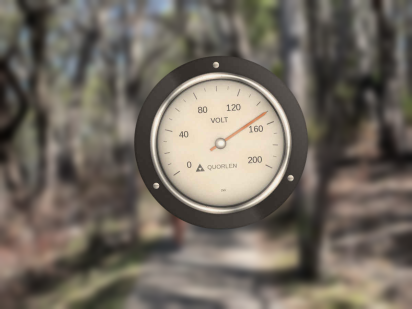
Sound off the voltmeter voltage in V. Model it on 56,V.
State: 150,V
